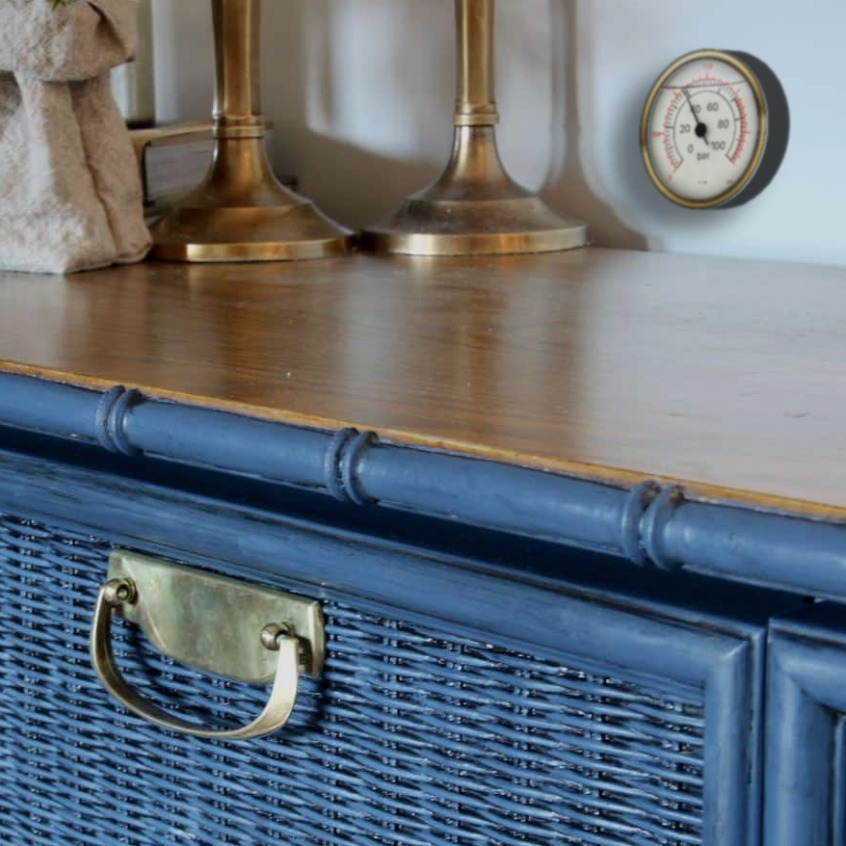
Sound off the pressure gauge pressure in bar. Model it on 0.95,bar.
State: 40,bar
